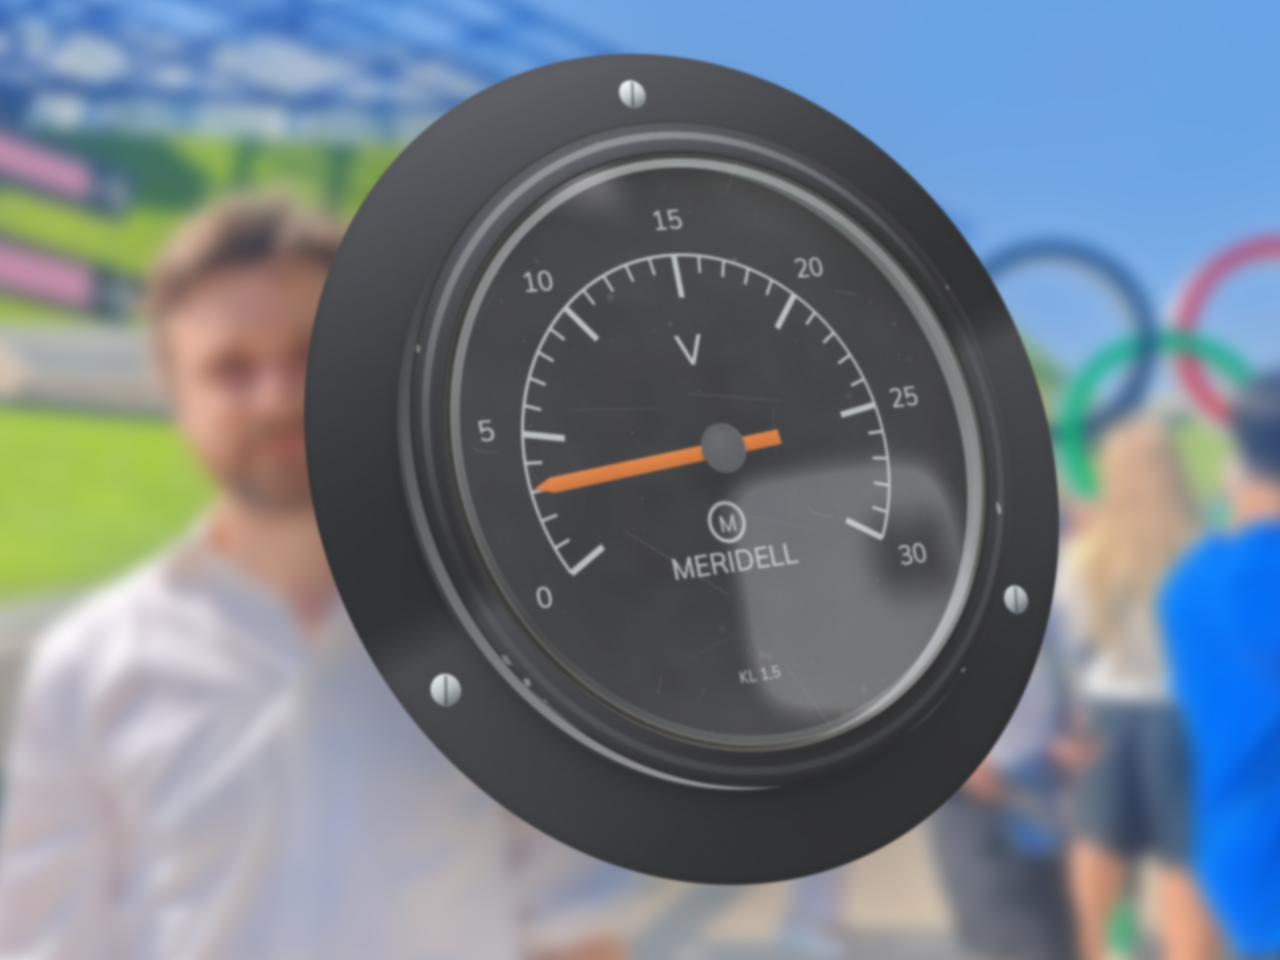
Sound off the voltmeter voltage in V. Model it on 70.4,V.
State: 3,V
